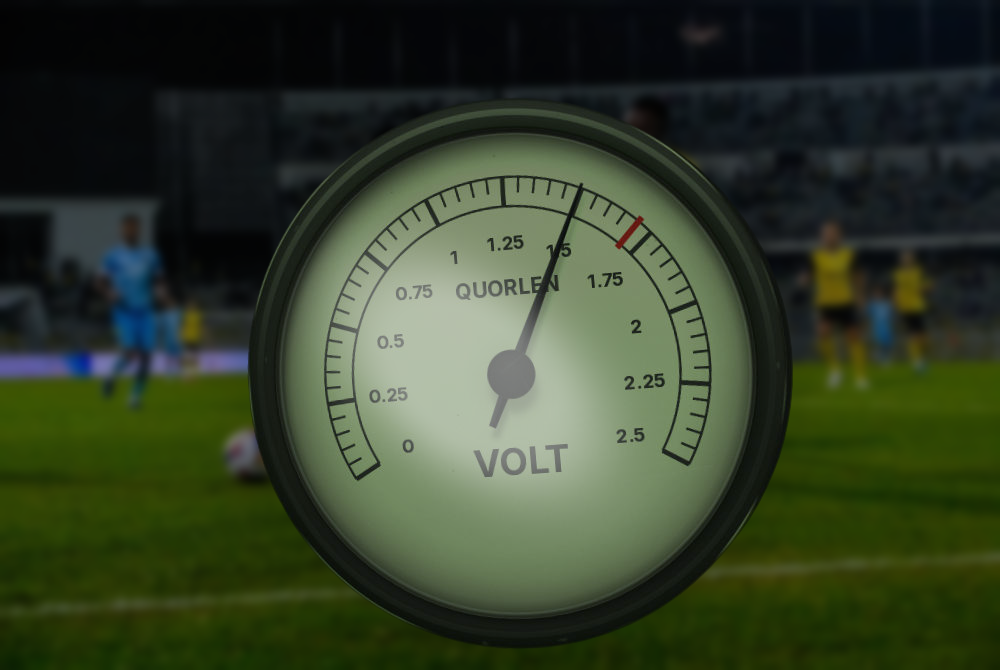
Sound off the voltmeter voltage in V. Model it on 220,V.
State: 1.5,V
